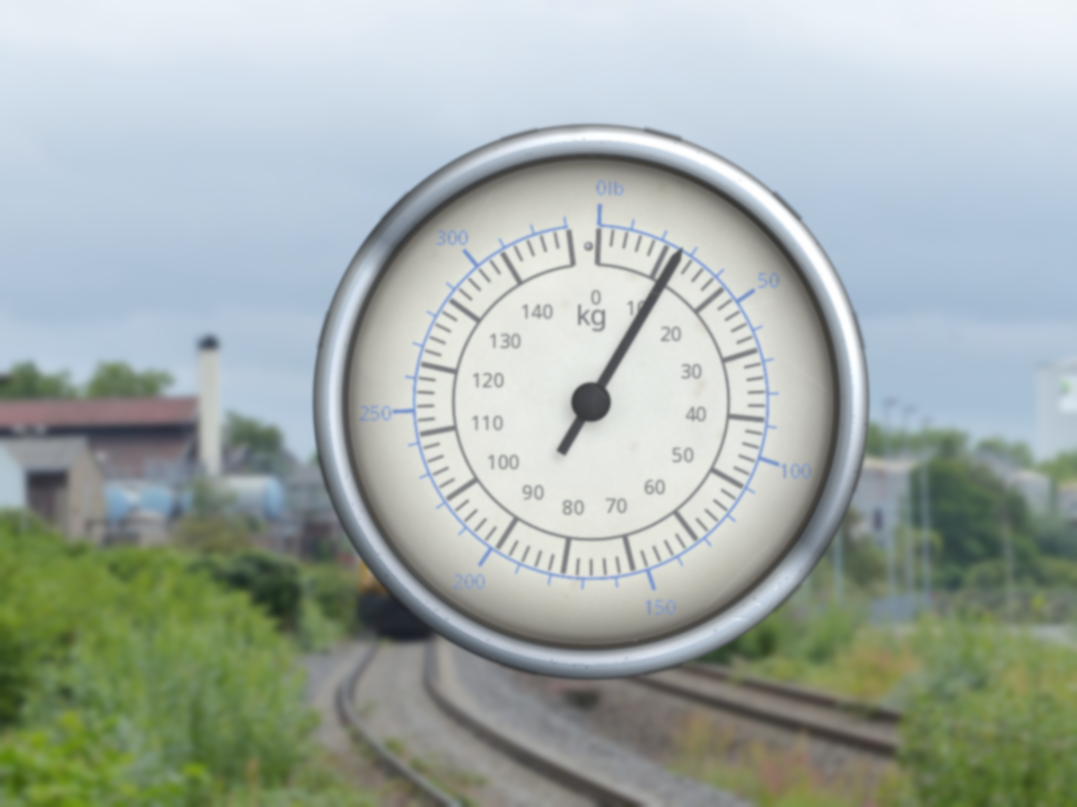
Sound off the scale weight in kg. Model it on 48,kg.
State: 12,kg
